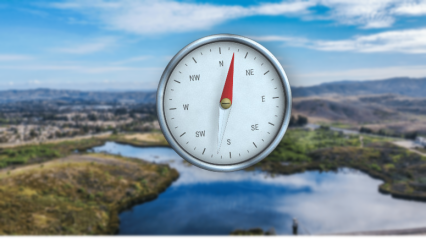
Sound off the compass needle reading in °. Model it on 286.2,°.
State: 15,°
